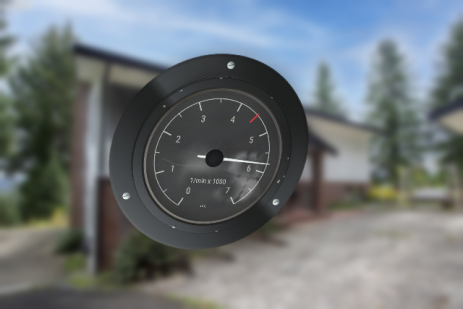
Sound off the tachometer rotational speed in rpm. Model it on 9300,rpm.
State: 5750,rpm
